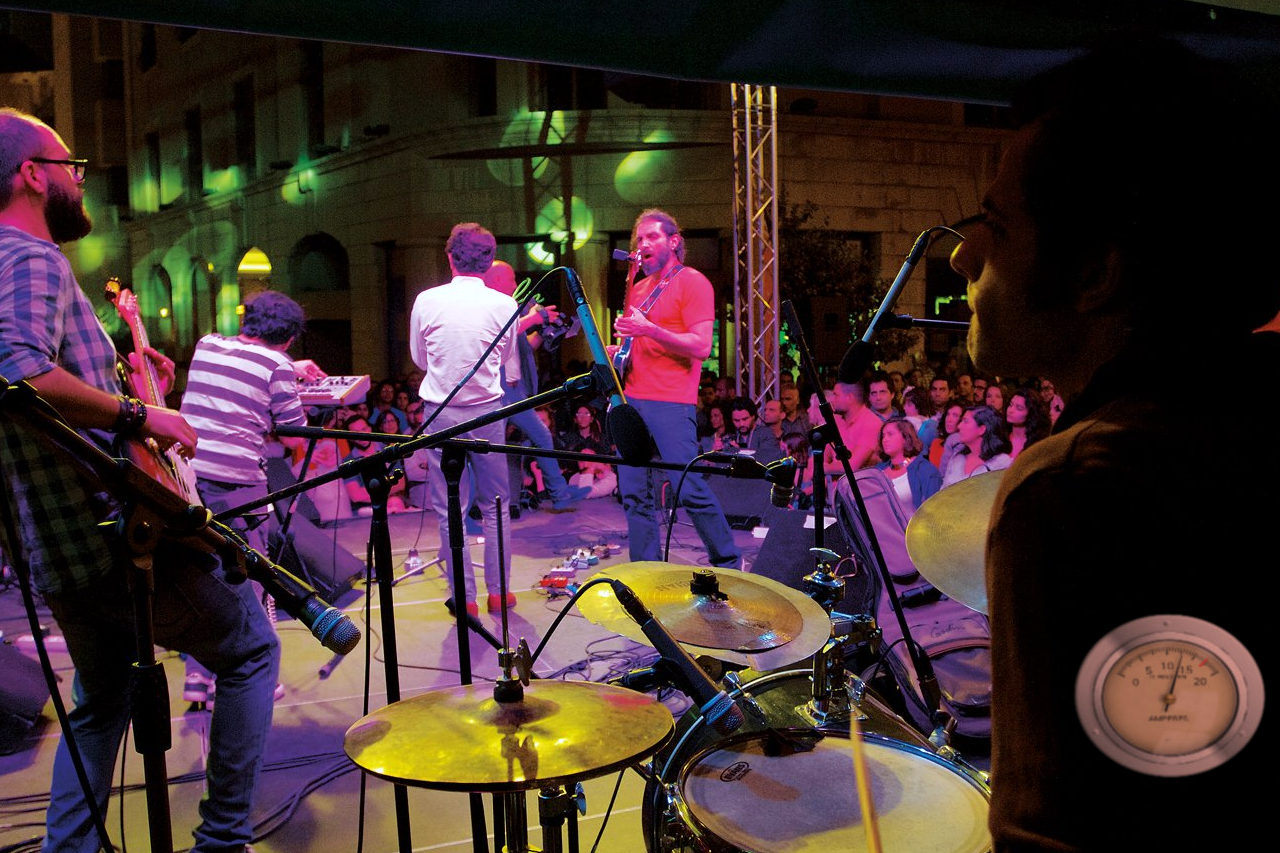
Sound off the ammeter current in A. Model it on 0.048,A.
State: 12.5,A
